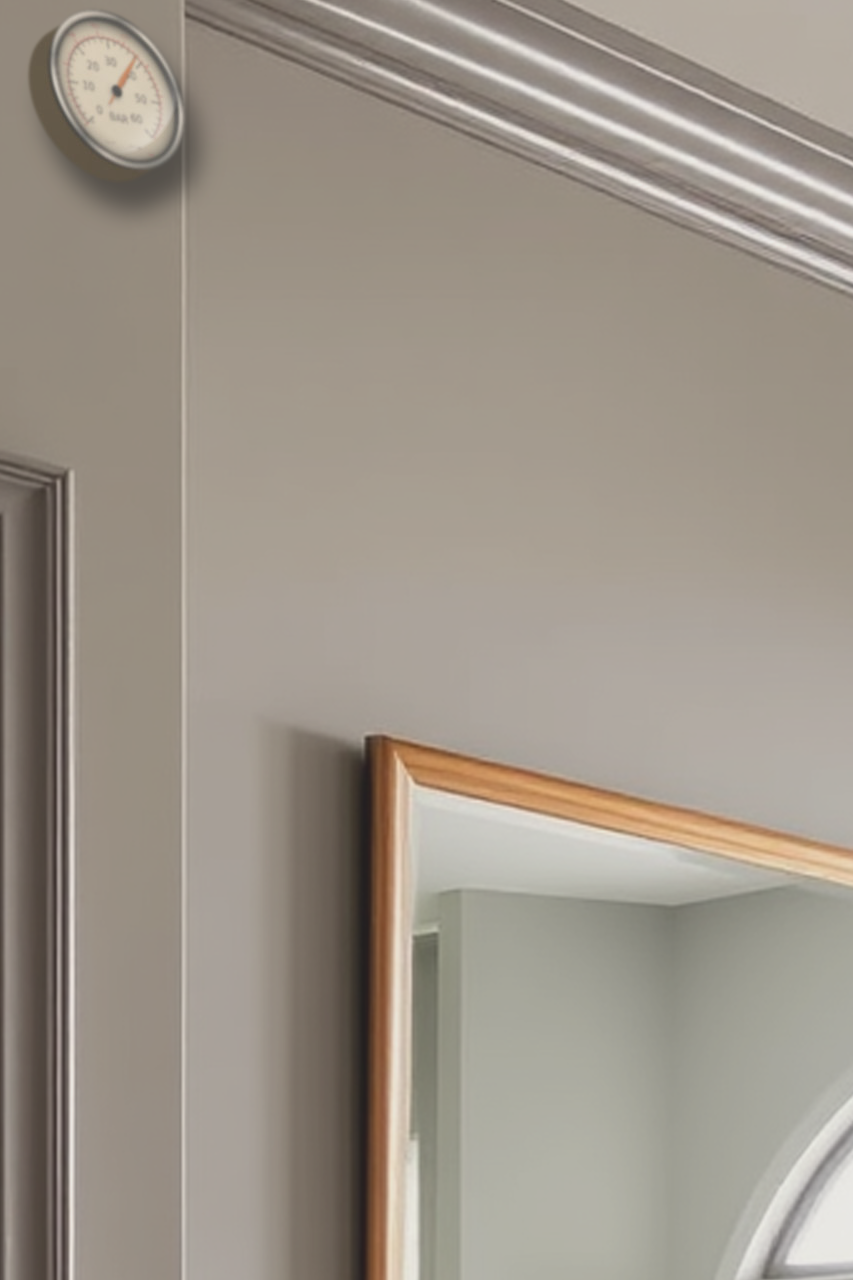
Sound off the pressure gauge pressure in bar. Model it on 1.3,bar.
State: 38,bar
